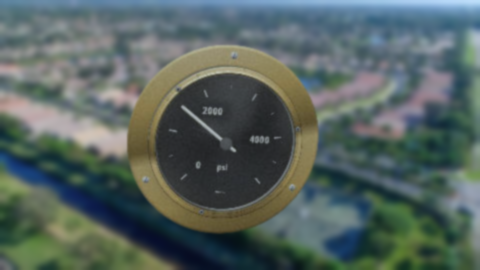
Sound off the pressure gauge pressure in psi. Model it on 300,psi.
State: 1500,psi
